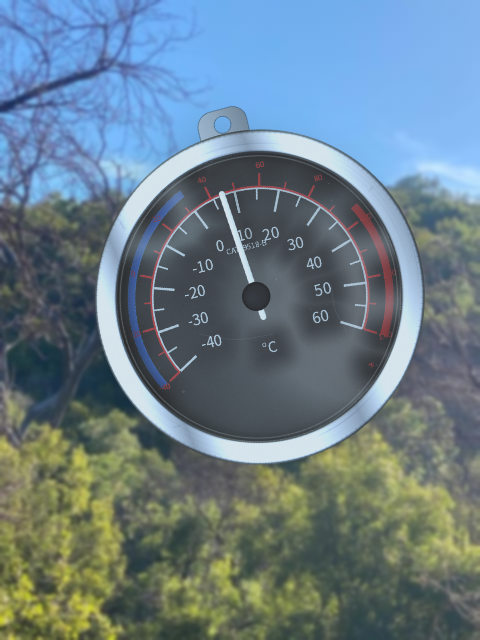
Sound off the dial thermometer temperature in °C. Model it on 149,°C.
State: 7.5,°C
